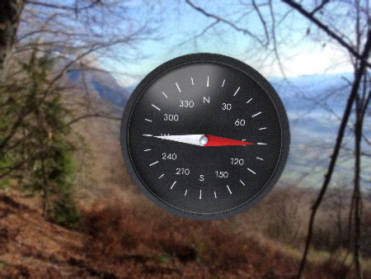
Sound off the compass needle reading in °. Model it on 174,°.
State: 90,°
